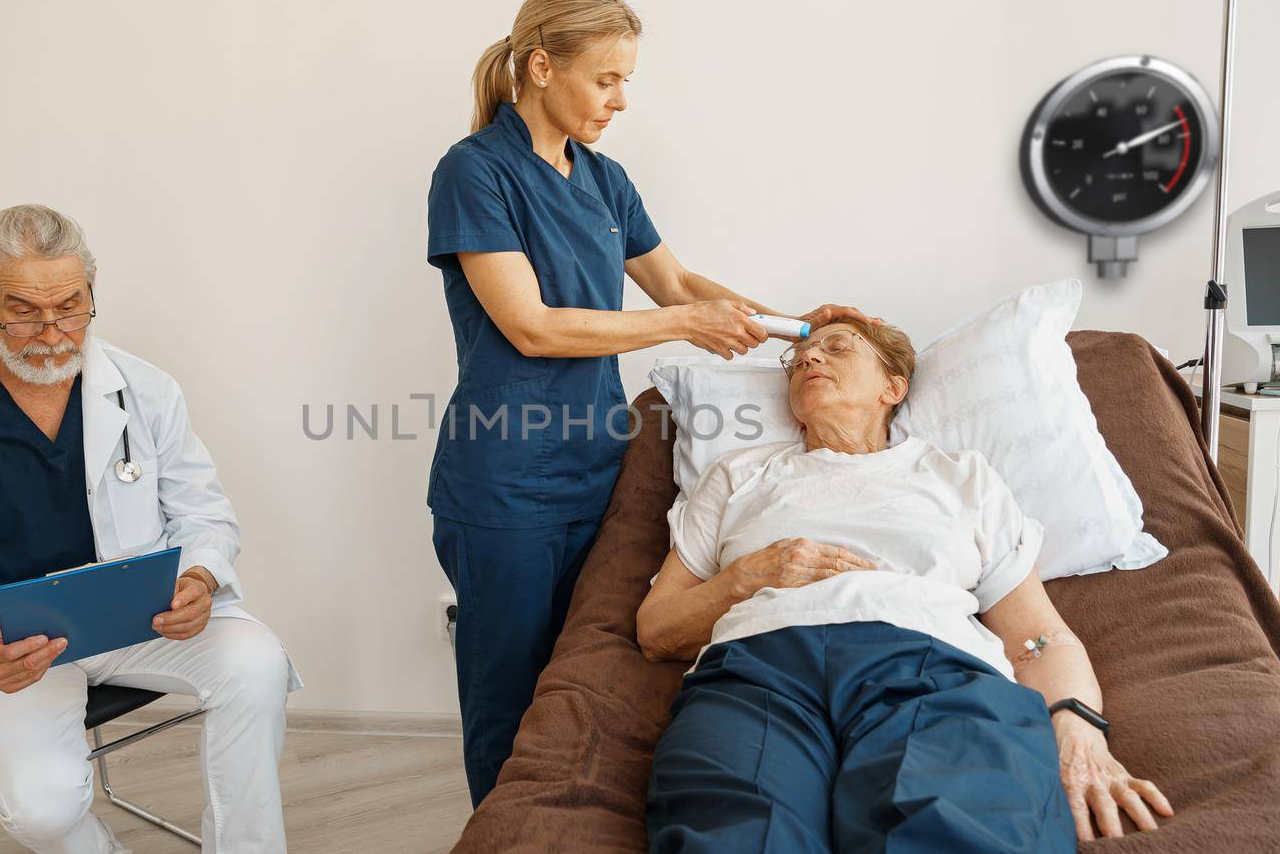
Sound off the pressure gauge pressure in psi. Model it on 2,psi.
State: 75,psi
